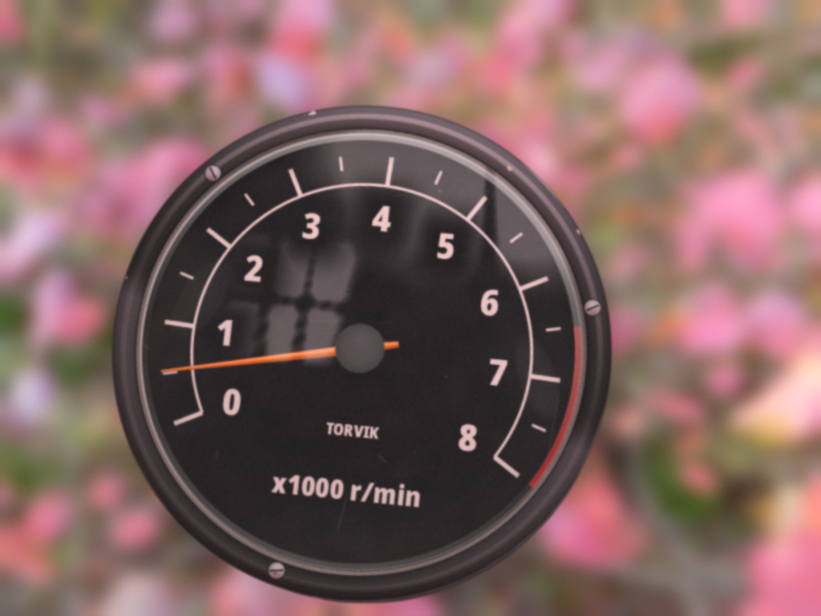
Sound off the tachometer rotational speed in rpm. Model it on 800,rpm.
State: 500,rpm
